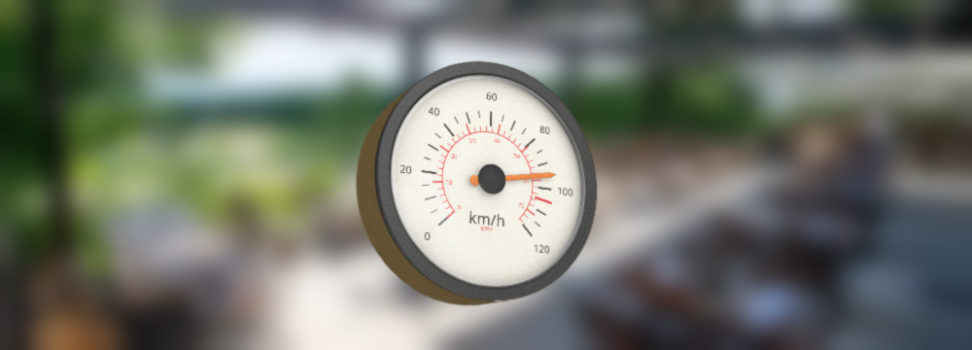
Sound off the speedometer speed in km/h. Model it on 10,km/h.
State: 95,km/h
